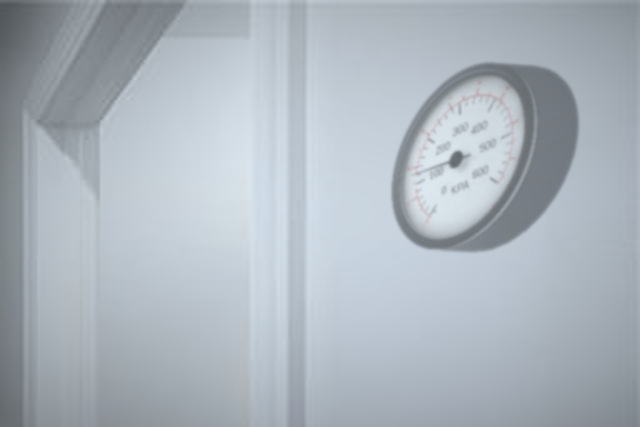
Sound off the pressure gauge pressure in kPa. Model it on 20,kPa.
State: 120,kPa
